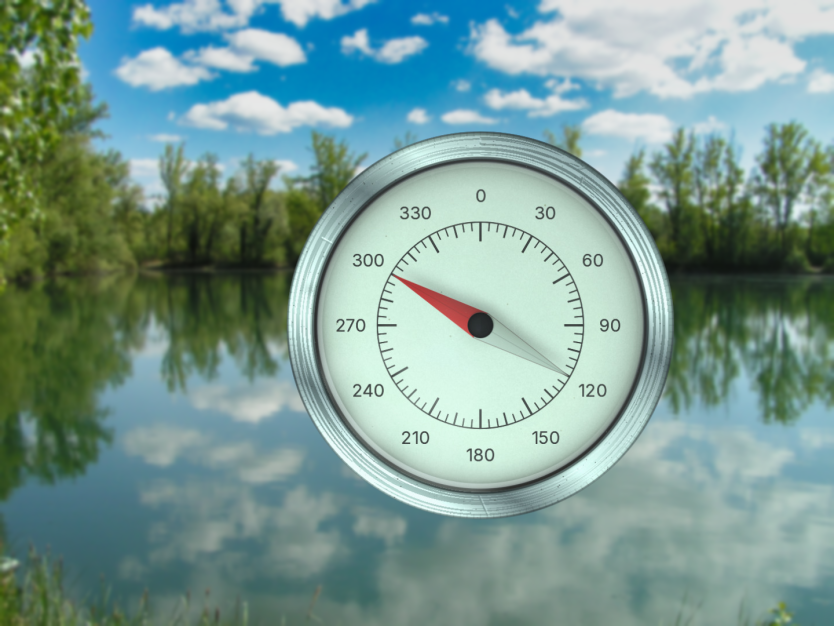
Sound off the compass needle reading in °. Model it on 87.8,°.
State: 300,°
